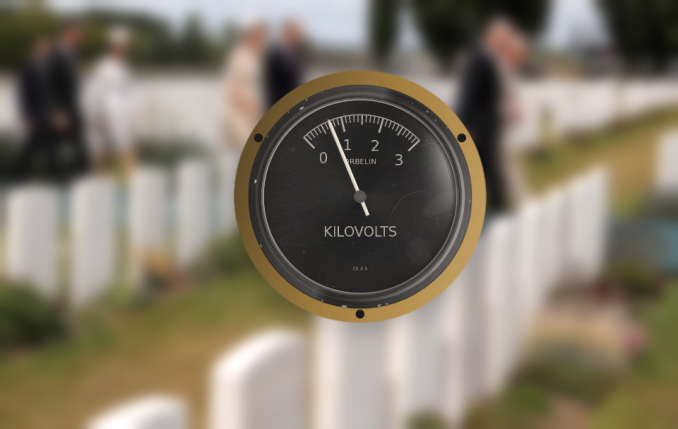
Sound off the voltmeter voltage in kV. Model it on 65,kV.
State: 0.7,kV
